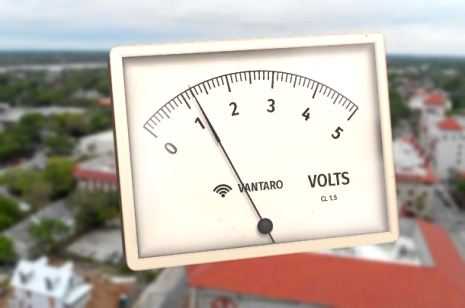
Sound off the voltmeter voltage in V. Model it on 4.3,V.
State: 1.2,V
